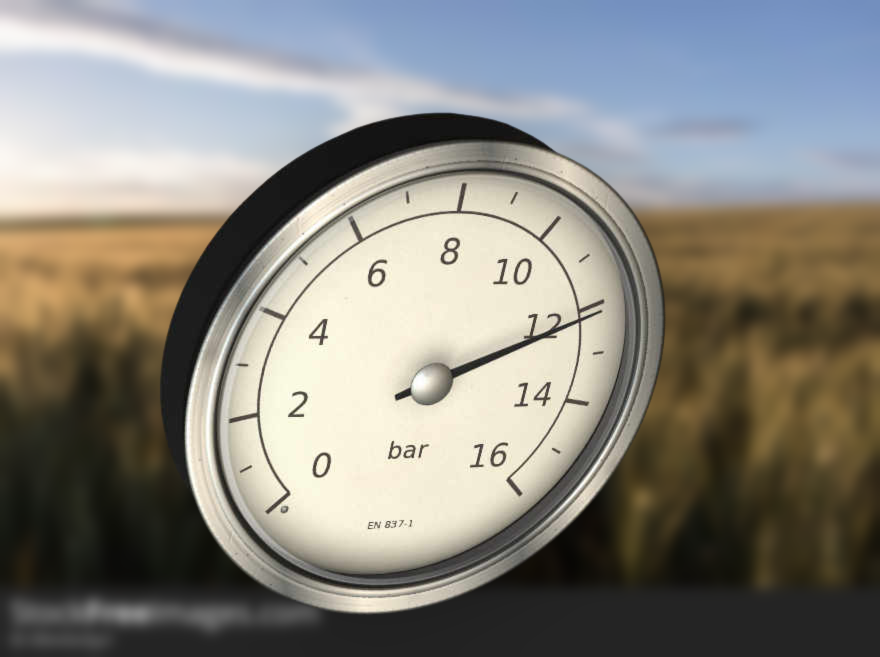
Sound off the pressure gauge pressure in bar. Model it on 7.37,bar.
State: 12,bar
